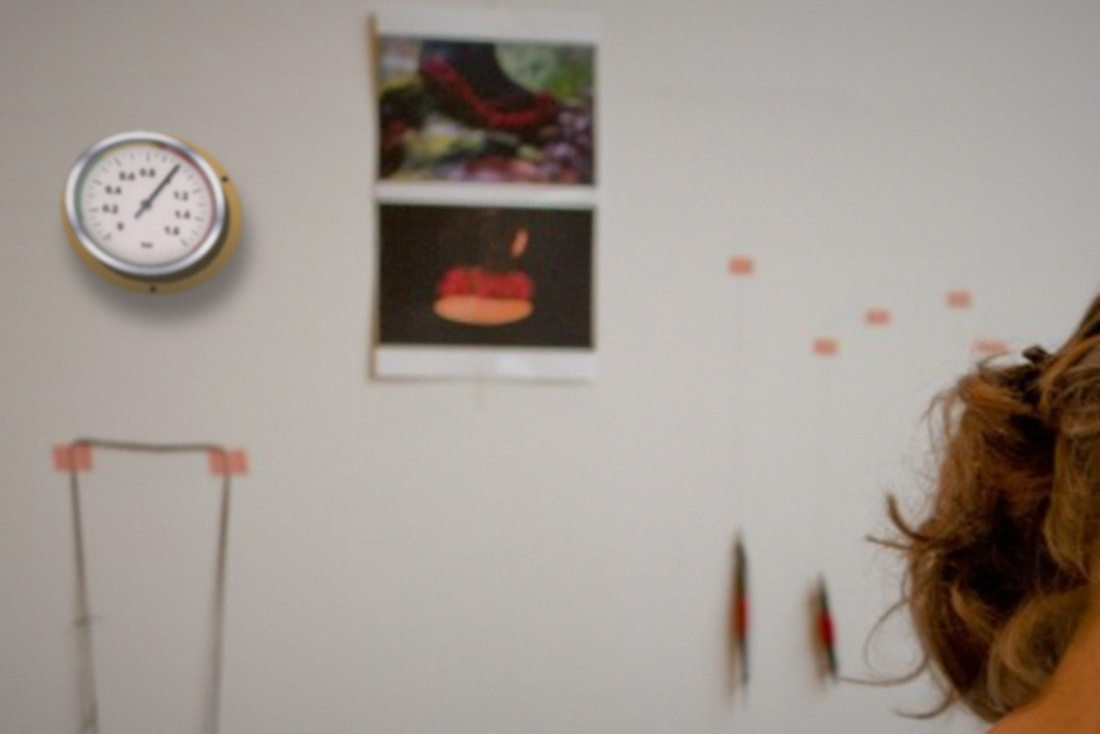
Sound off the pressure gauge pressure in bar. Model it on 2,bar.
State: 1,bar
